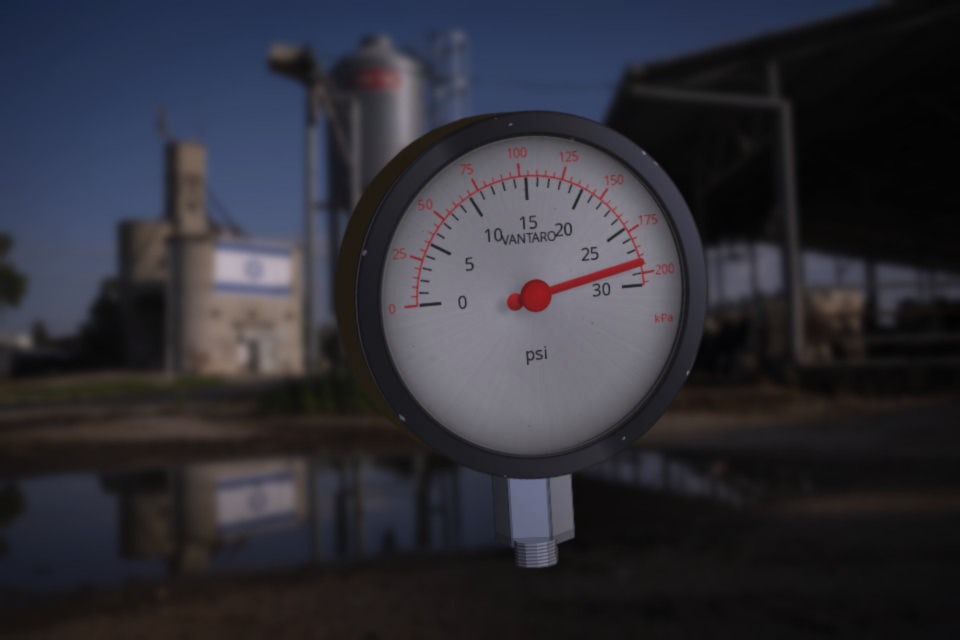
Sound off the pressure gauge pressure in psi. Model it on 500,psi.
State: 28,psi
